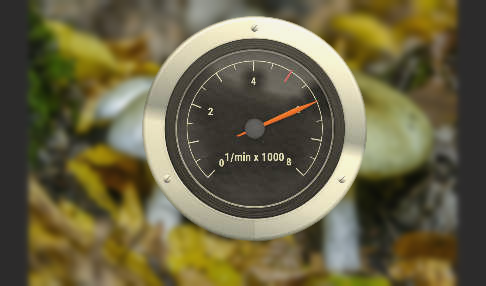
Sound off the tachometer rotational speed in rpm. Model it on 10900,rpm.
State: 6000,rpm
